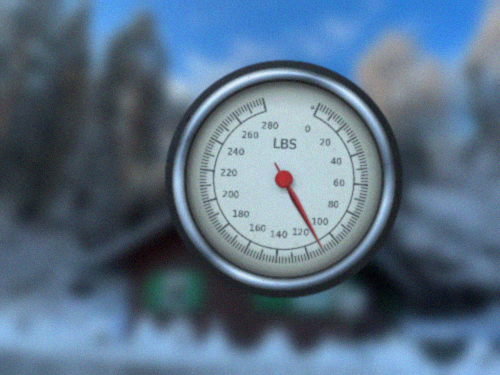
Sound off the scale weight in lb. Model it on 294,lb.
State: 110,lb
